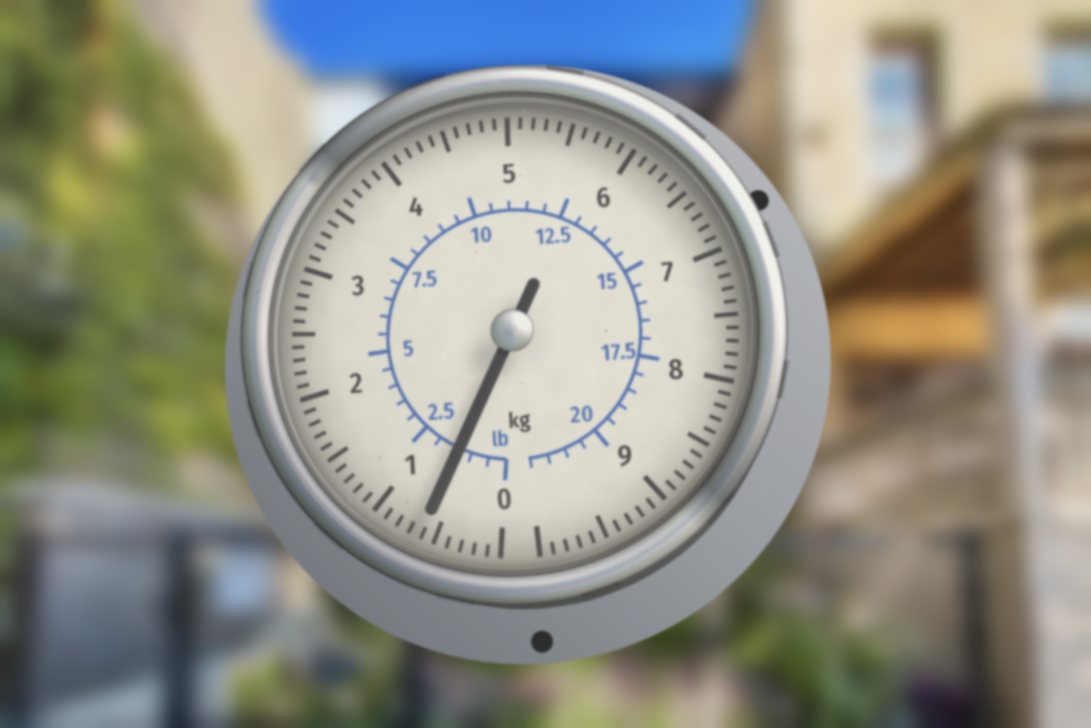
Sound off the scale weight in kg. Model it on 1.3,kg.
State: 0.6,kg
